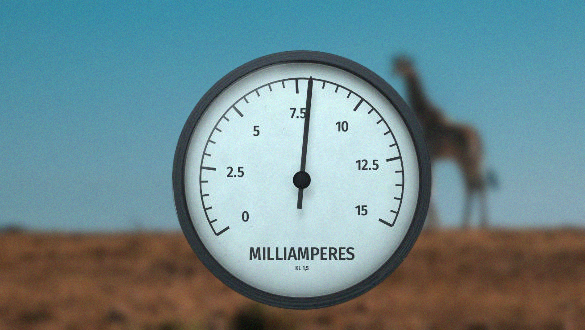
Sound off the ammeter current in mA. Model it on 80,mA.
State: 8,mA
